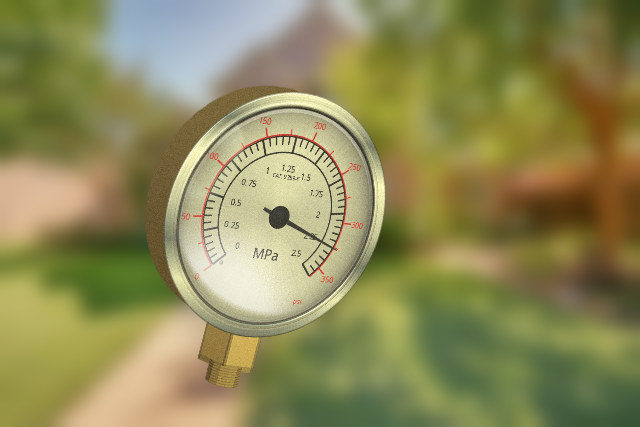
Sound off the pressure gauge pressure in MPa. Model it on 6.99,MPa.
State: 2.25,MPa
